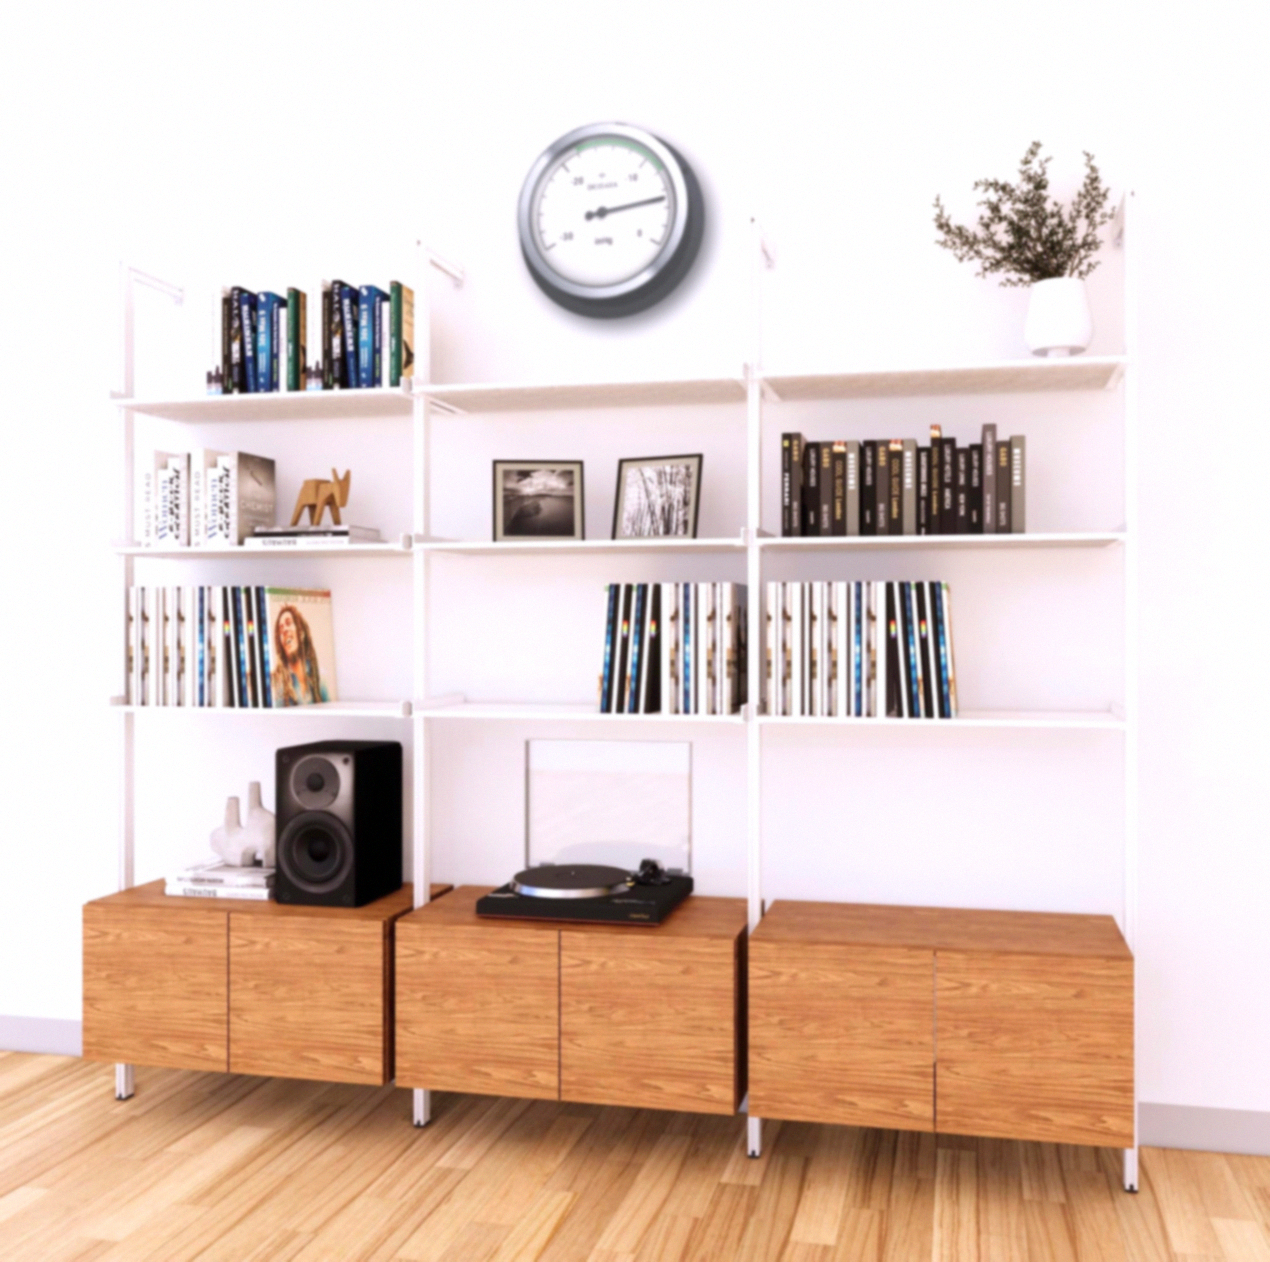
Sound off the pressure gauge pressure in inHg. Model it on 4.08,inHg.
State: -5,inHg
